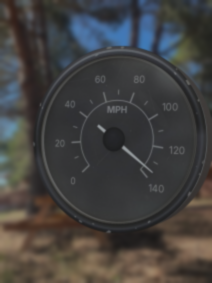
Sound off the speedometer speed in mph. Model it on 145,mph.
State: 135,mph
